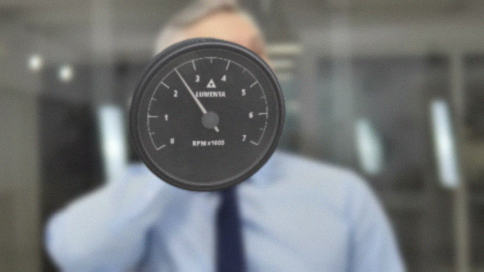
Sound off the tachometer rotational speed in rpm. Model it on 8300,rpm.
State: 2500,rpm
